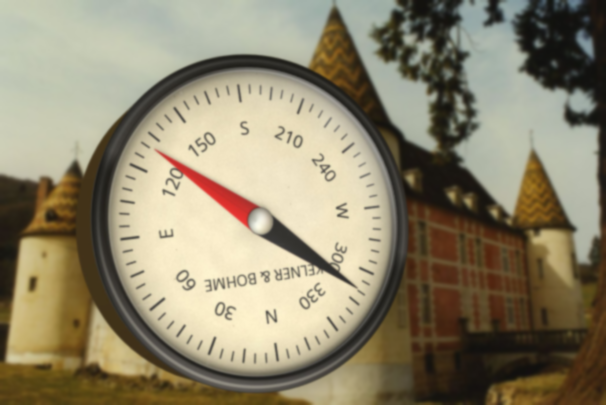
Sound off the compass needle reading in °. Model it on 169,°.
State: 130,°
